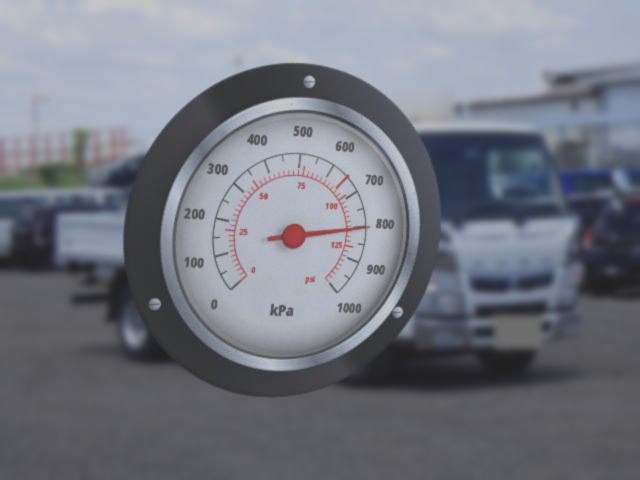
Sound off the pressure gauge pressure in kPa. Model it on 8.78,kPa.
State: 800,kPa
